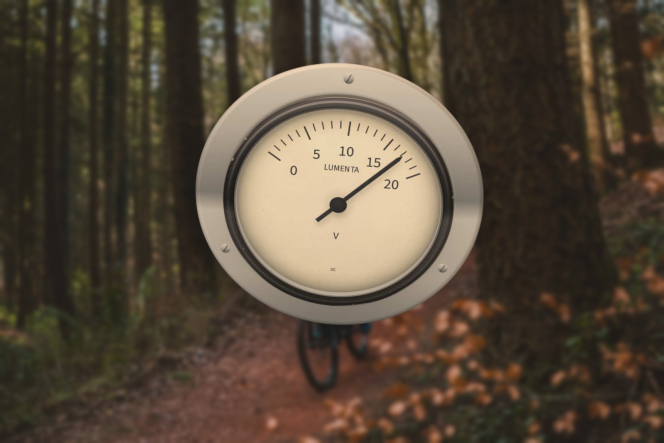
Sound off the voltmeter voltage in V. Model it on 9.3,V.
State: 17,V
